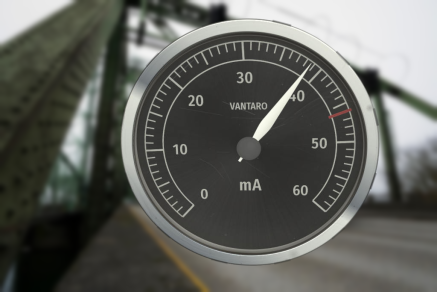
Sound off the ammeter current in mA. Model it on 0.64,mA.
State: 38.5,mA
